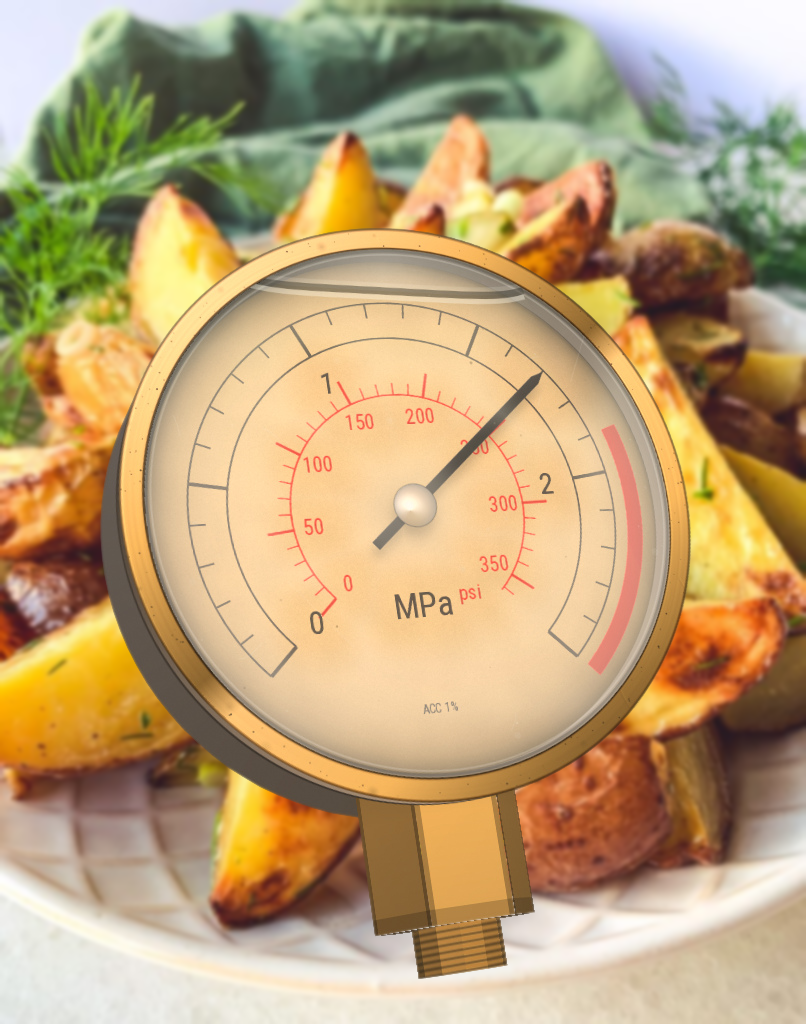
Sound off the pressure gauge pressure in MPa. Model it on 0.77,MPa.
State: 1.7,MPa
